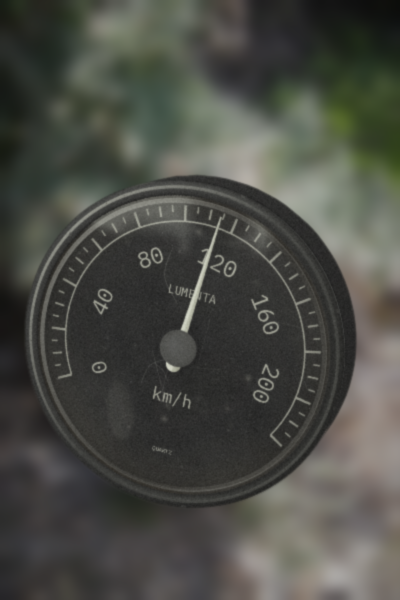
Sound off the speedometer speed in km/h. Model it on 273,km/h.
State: 115,km/h
